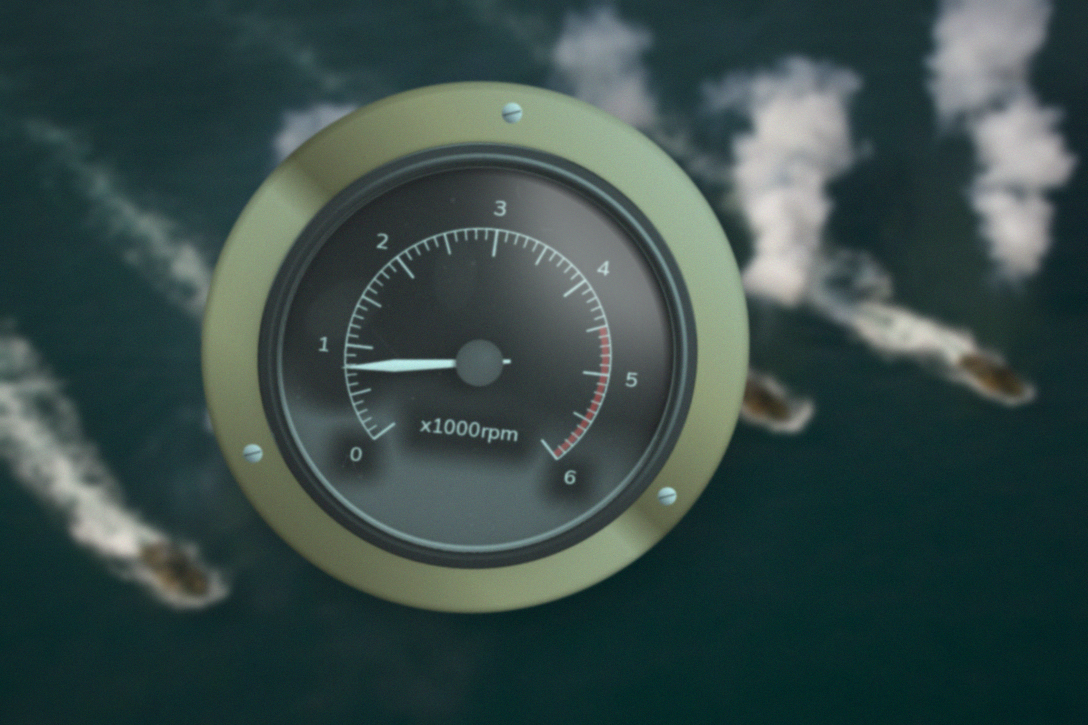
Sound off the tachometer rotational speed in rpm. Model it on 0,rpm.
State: 800,rpm
